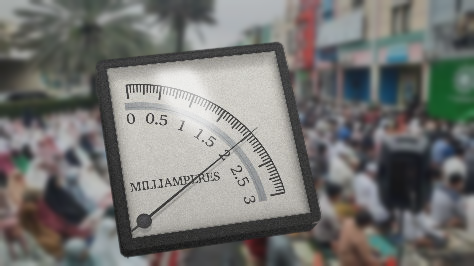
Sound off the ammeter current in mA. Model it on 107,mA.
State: 2,mA
